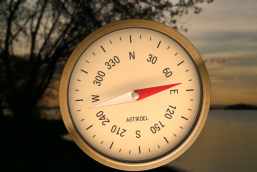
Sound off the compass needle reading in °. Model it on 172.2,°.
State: 80,°
